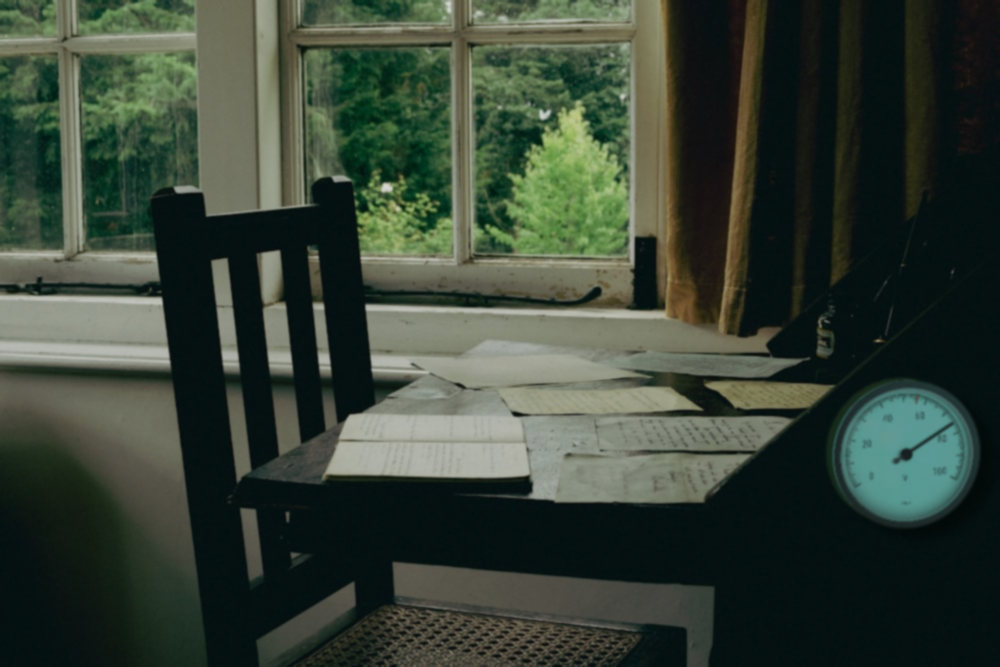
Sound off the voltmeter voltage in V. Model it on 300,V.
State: 75,V
